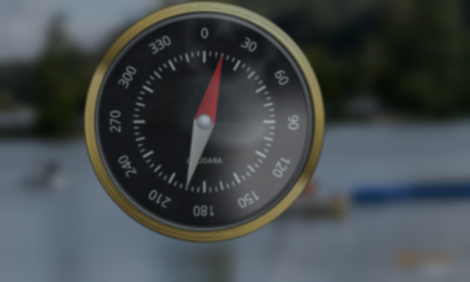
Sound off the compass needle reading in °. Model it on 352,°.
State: 15,°
